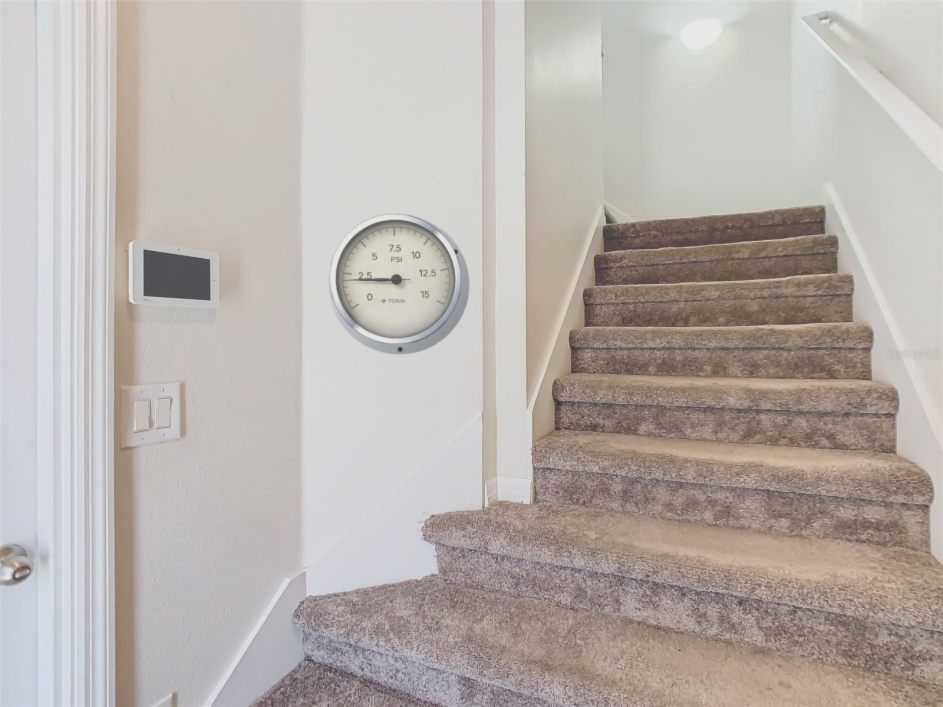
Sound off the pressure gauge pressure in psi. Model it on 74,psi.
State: 2,psi
